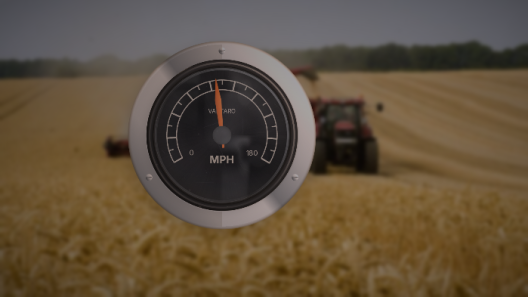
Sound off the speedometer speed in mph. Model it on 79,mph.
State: 85,mph
